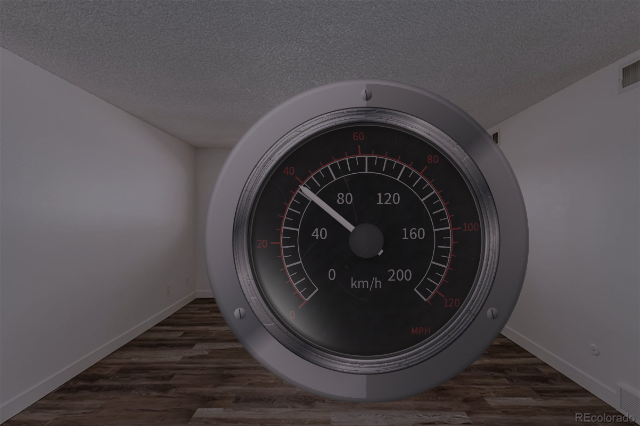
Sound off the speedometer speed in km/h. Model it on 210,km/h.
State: 62.5,km/h
